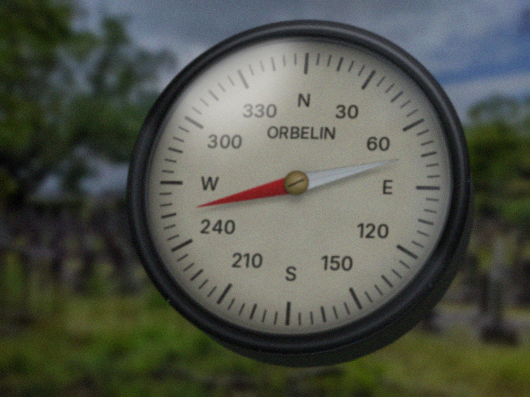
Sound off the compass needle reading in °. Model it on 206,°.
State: 255,°
